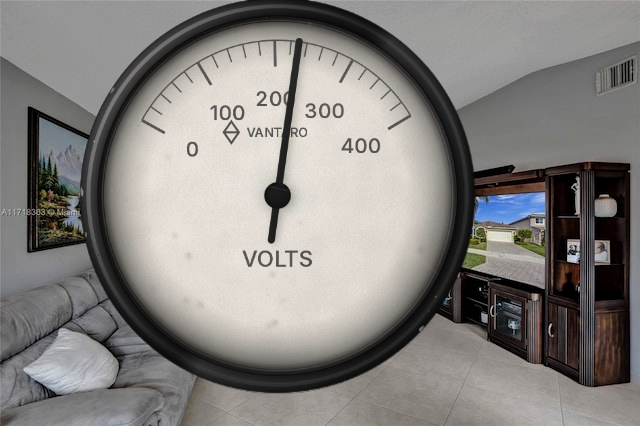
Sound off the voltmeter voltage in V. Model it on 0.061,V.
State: 230,V
